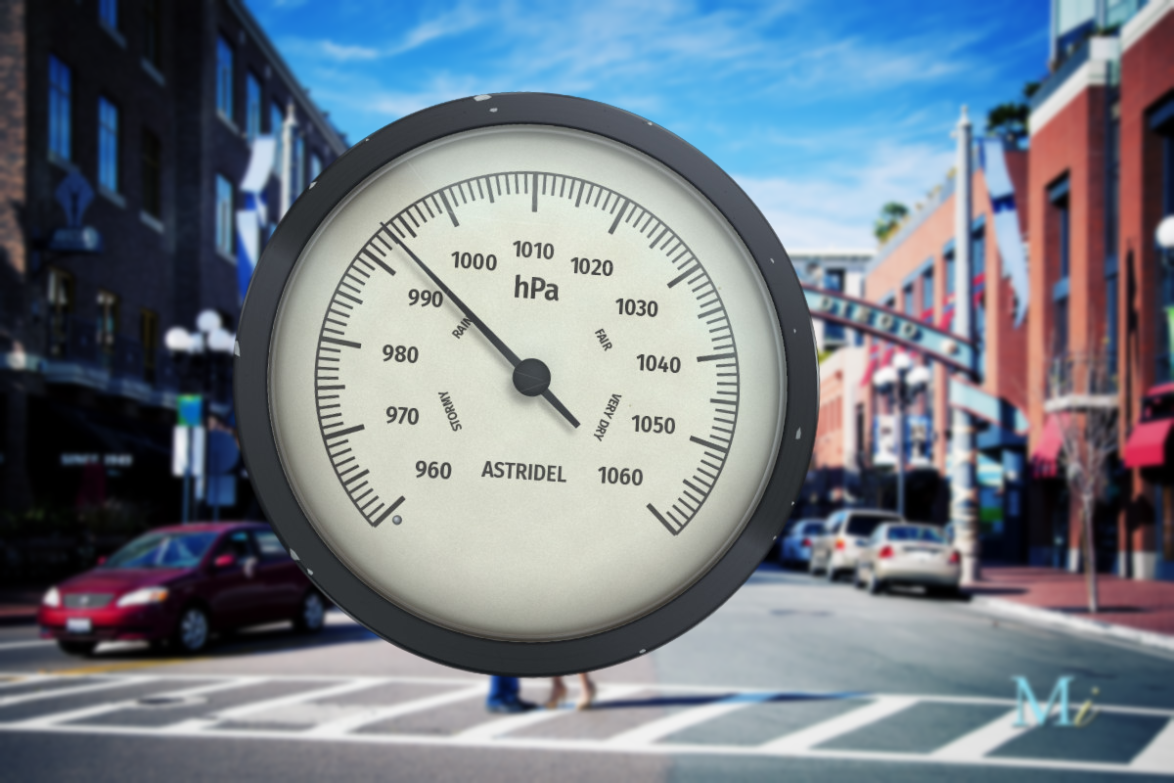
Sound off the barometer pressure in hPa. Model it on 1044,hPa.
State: 993,hPa
